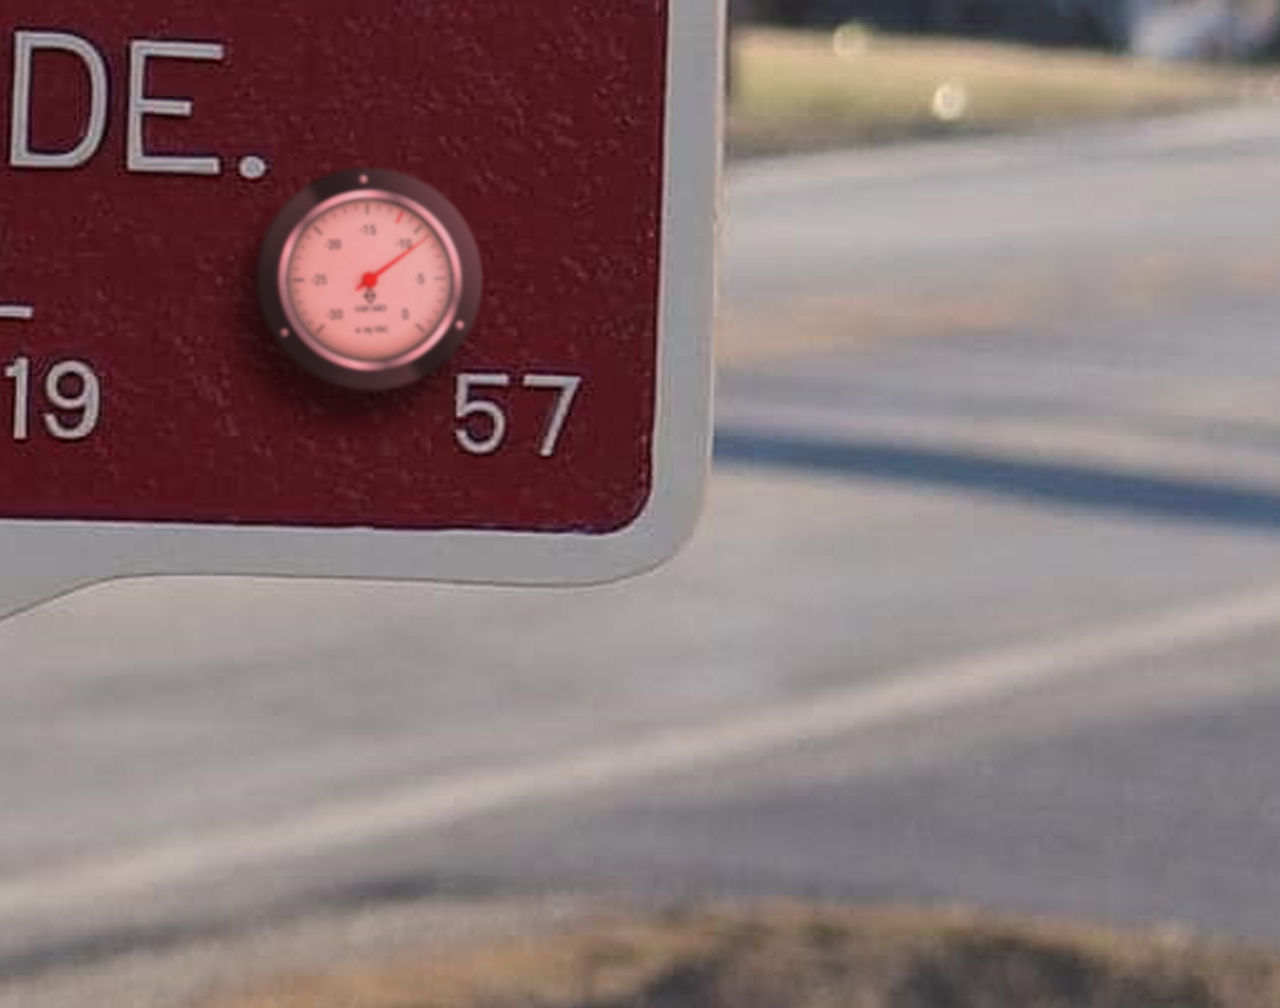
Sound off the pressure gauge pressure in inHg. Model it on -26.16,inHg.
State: -9,inHg
